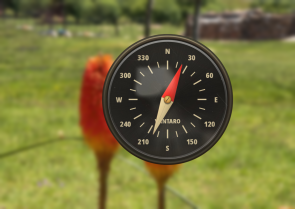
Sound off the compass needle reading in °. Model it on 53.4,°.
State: 22.5,°
